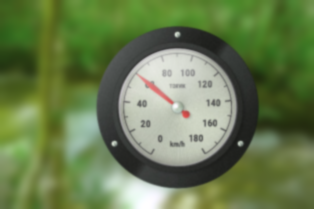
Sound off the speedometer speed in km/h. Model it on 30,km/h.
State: 60,km/h
